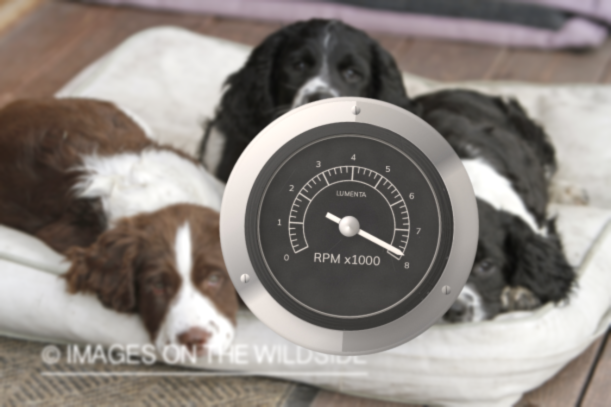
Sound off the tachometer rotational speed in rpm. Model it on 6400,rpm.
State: 7800,rpm
